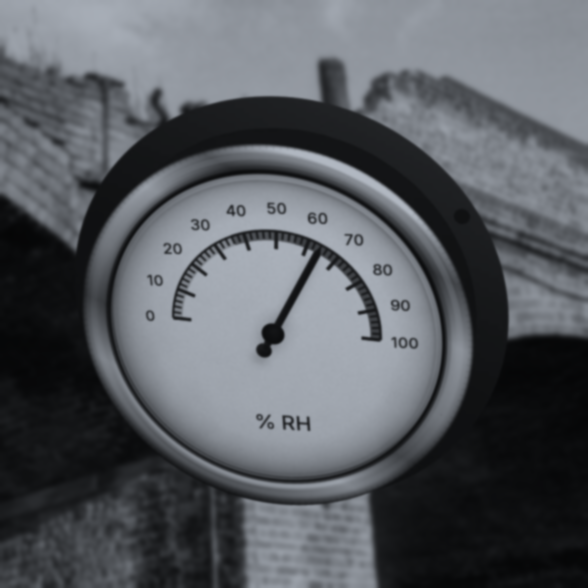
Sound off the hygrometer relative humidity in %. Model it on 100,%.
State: 64,%
